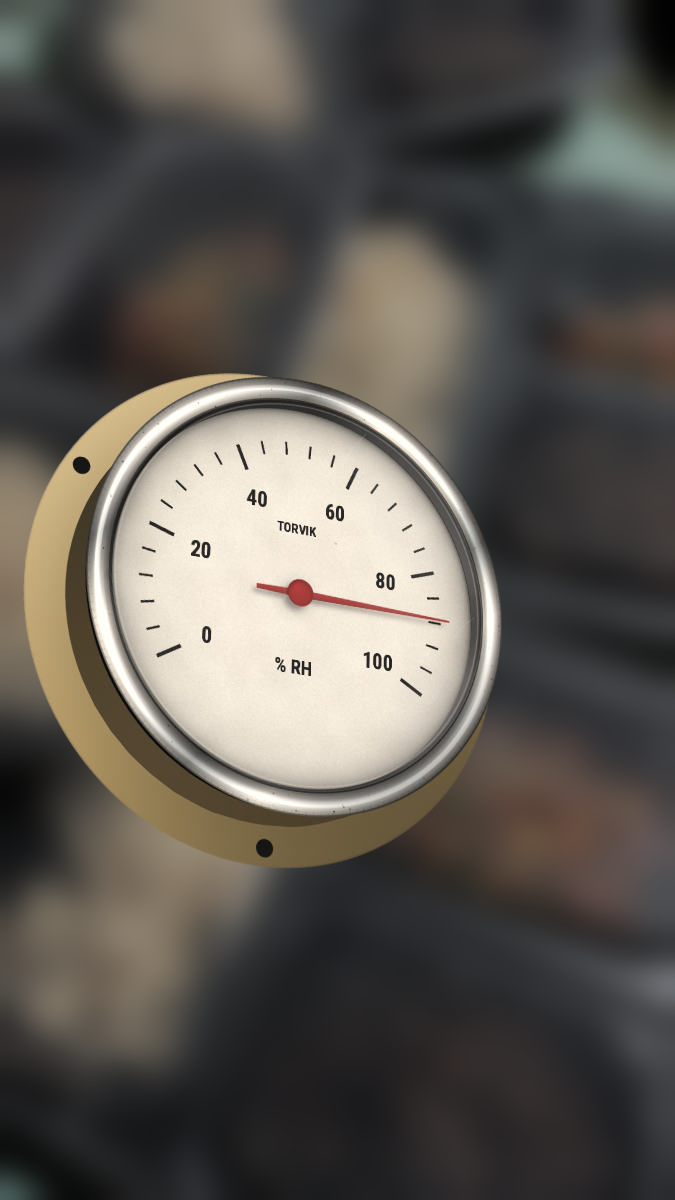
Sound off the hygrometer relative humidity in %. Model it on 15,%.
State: 88,%
